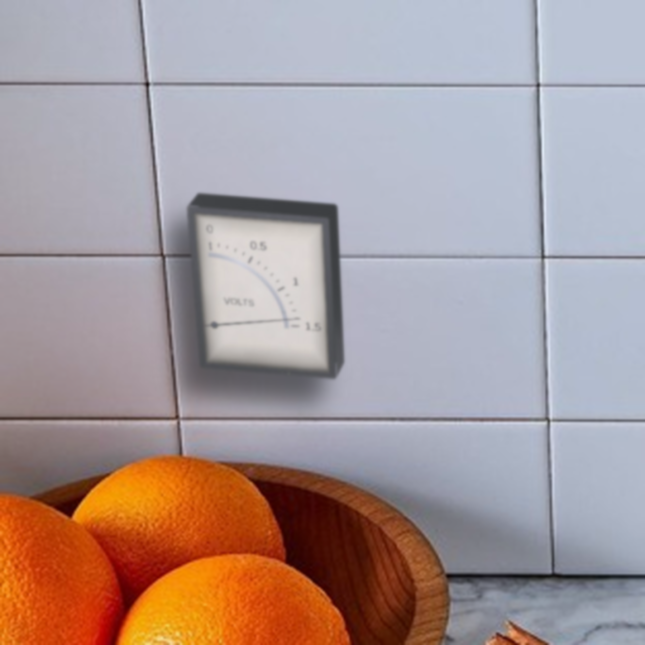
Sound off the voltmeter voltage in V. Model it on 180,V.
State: 1.4,V
